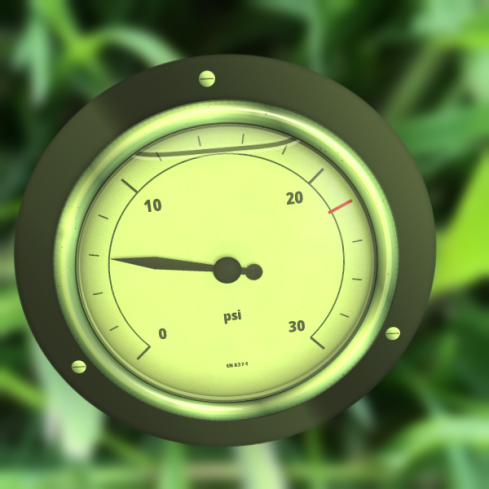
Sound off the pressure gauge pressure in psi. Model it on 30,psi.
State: 6,psi
